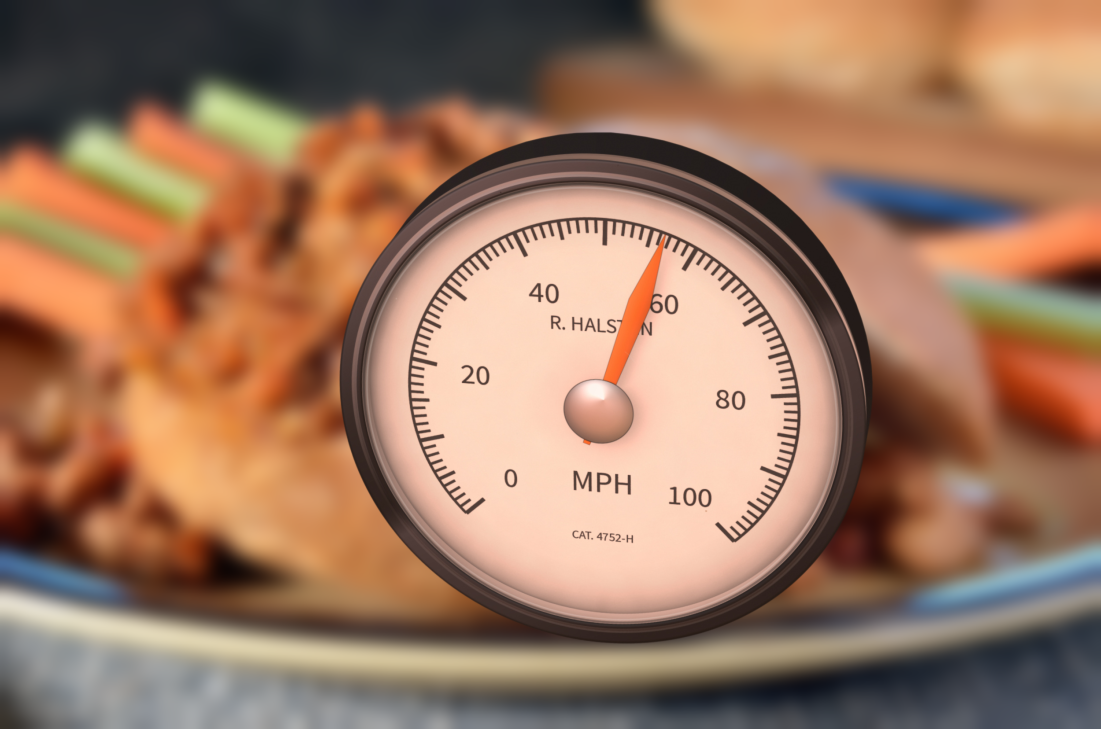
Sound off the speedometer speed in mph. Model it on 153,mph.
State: 56.5,mph
